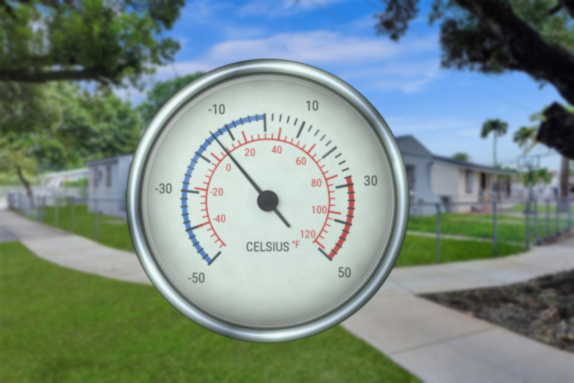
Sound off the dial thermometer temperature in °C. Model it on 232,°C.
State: -14,°C
